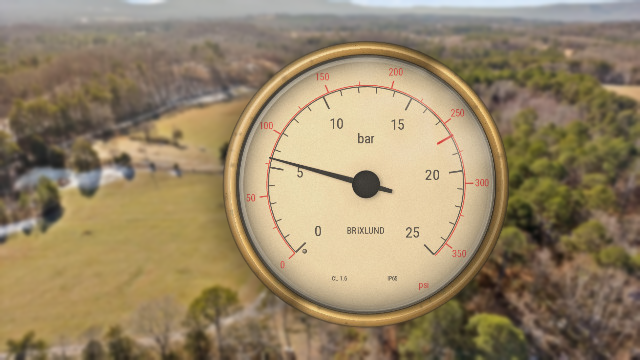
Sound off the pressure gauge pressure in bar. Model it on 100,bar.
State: 5.5,bar
